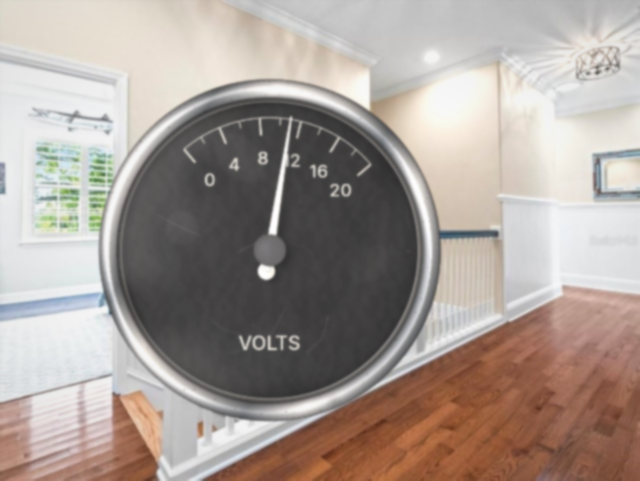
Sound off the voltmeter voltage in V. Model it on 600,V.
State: 11,V
